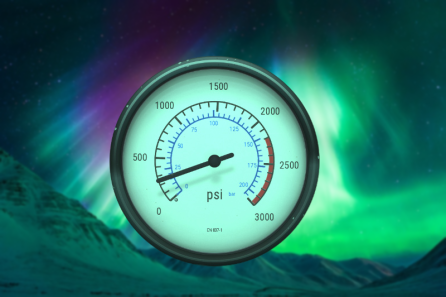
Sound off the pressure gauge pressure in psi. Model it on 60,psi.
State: 250,psi
